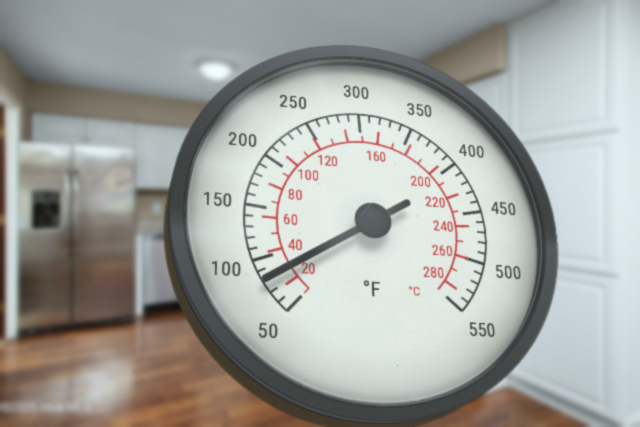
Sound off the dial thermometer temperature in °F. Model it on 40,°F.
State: 80,°F
